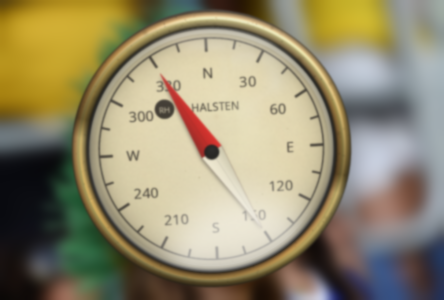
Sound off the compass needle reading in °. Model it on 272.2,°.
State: 330,°
